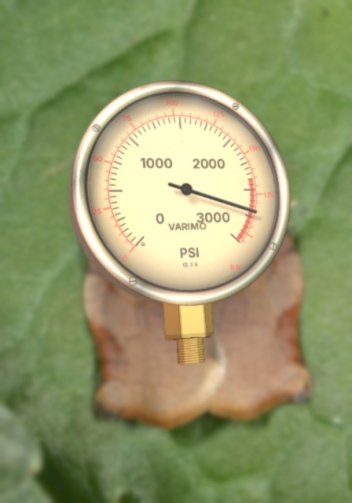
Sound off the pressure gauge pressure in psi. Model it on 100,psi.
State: 2700,psi
